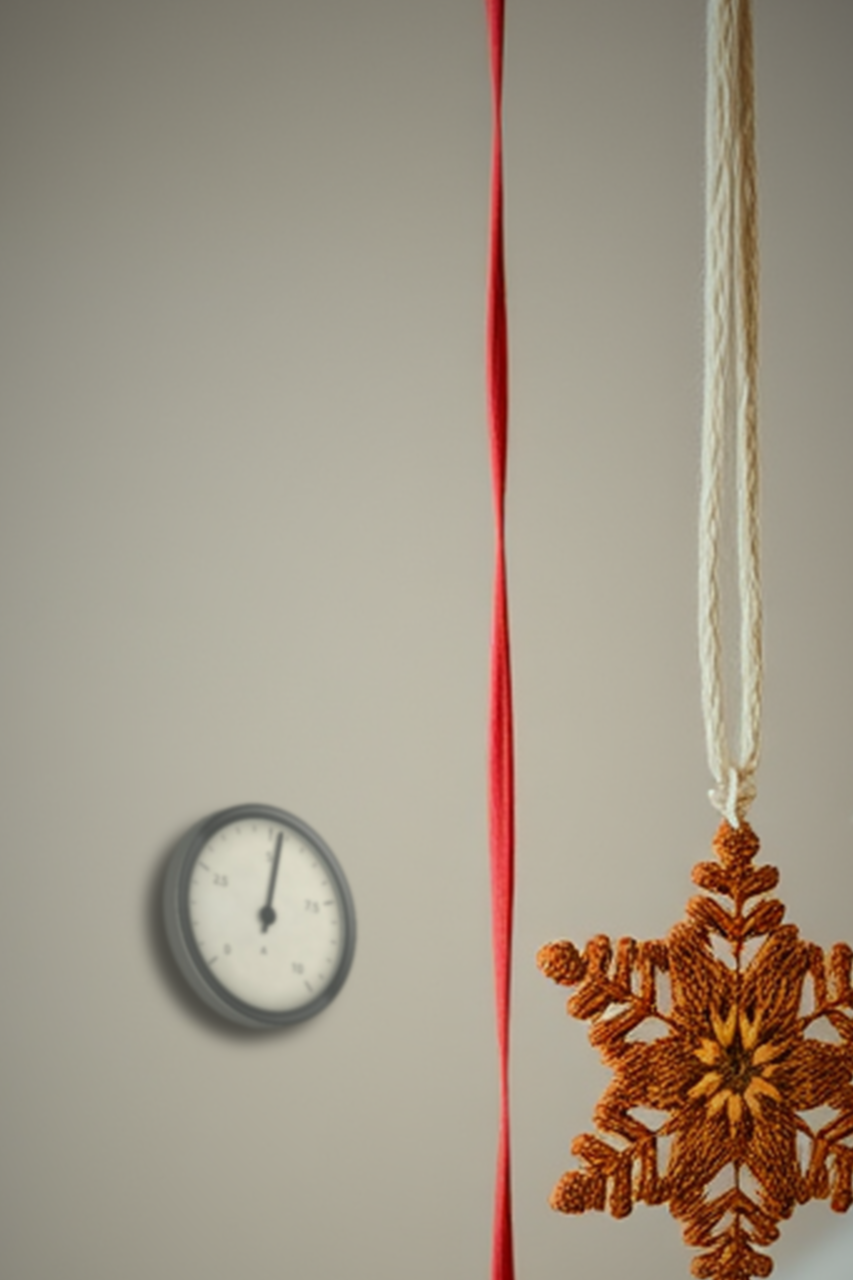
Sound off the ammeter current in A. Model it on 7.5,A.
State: 5.25,A
